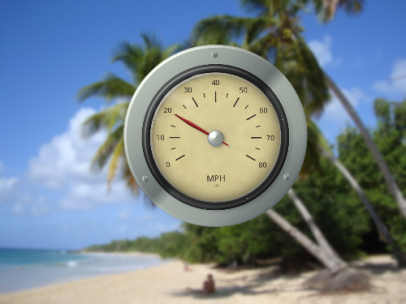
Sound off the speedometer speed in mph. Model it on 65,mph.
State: 20,mph
